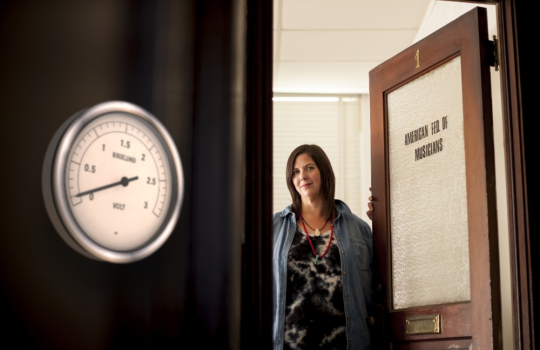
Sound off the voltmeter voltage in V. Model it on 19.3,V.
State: 0.1,V
